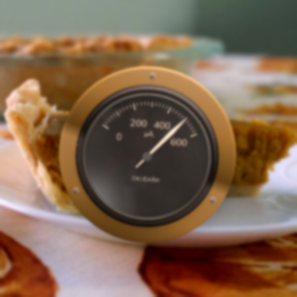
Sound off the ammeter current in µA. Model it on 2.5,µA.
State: 500,µA
